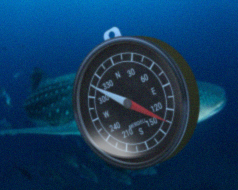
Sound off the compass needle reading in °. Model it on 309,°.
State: 135,°
